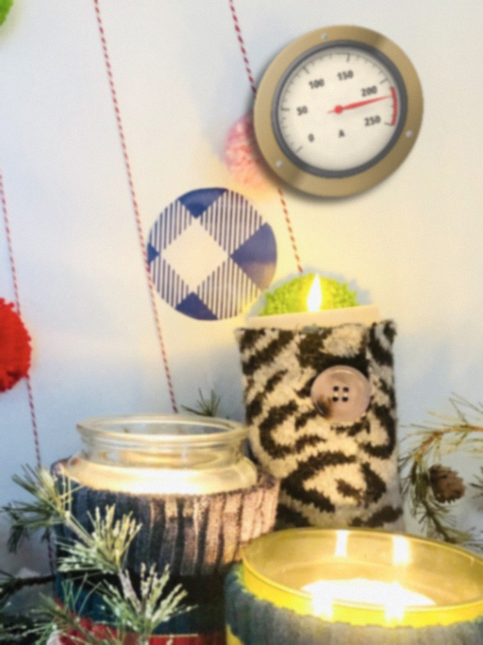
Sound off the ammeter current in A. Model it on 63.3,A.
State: 220,A
